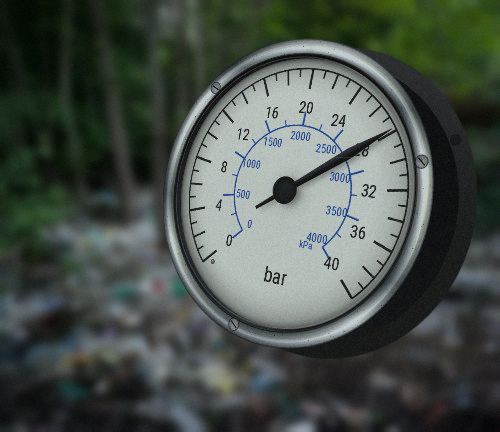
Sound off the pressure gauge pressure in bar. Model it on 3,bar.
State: 28,bar
